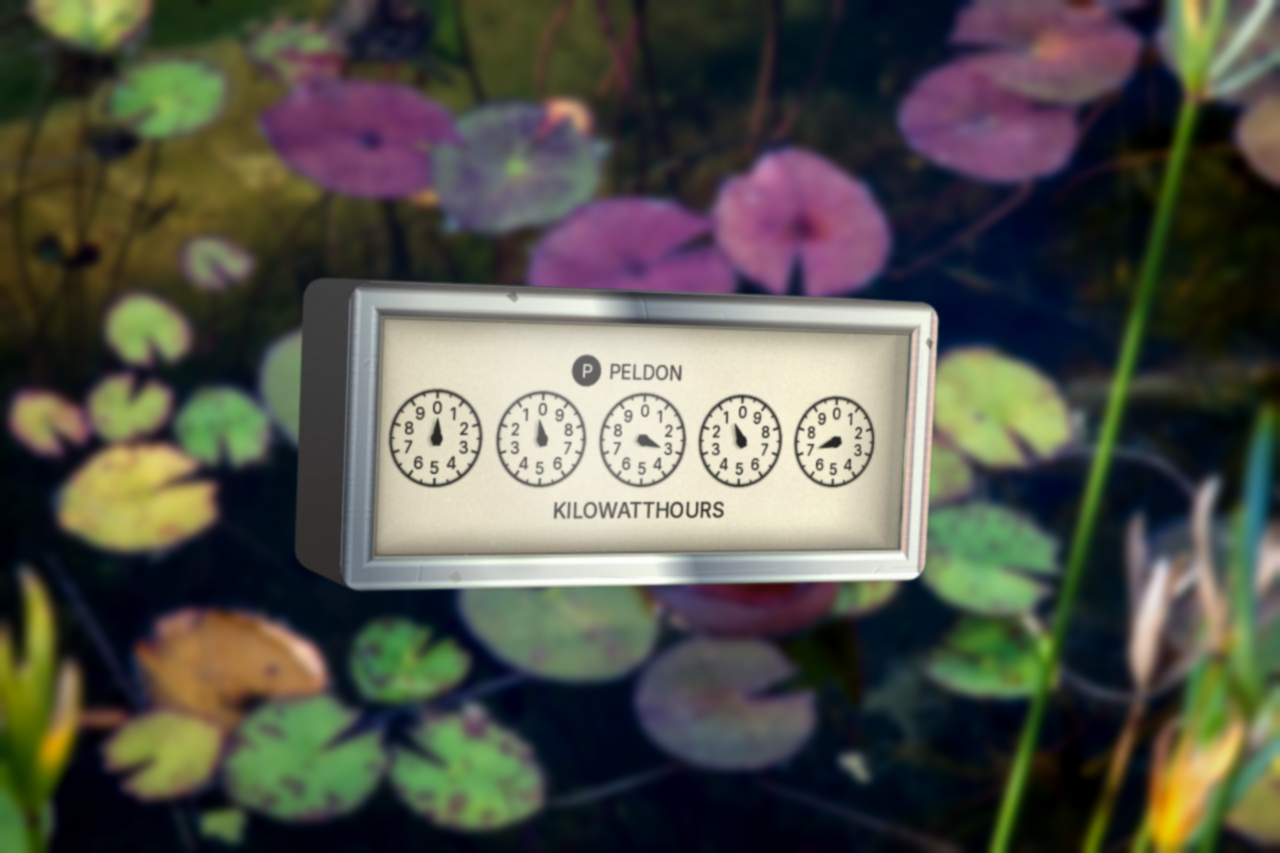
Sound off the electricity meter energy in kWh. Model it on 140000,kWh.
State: 307,kWh
